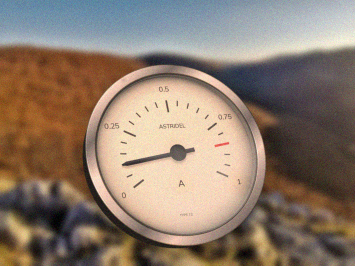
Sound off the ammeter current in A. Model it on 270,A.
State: 0.1,A
